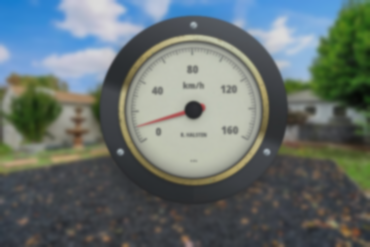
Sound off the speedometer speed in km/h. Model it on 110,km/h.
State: 10,km/h
